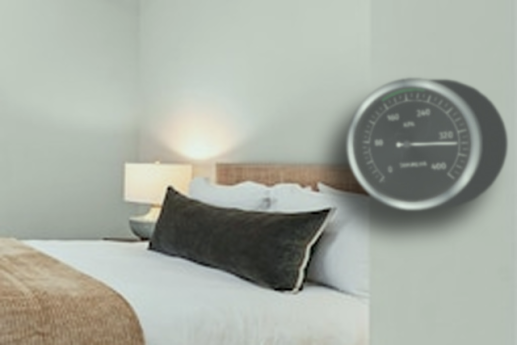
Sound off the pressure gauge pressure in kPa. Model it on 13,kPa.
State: 340,kPa
